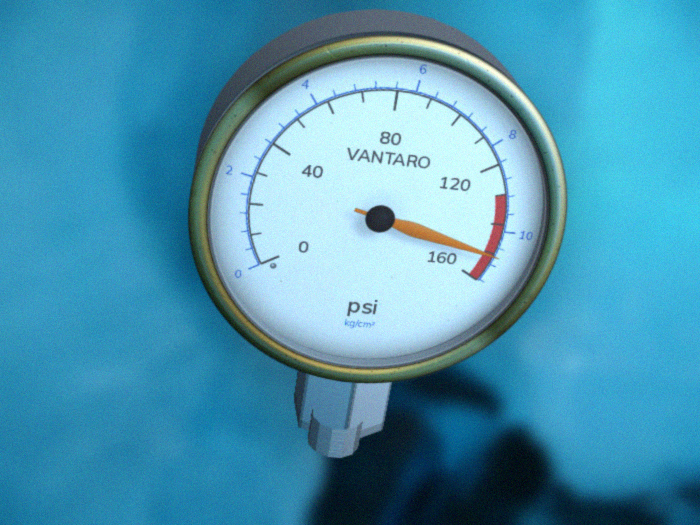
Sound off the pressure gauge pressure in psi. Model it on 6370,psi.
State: 150,psi
